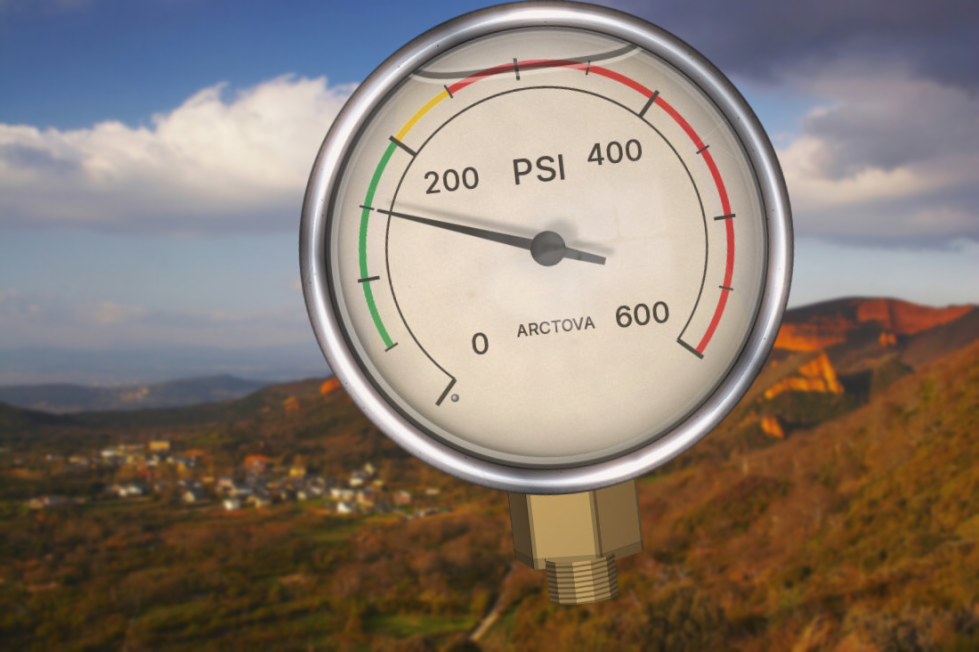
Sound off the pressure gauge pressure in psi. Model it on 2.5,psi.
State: 150,psi
